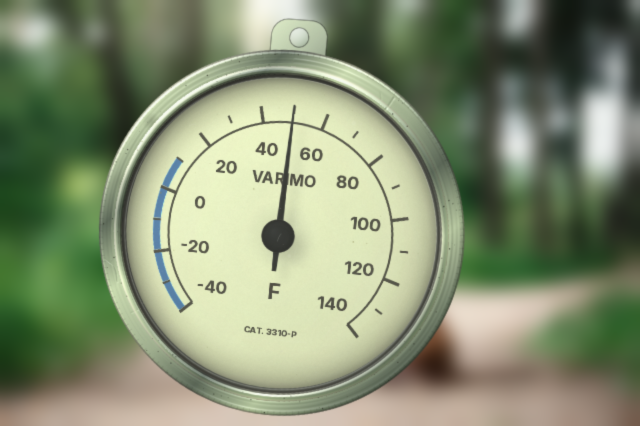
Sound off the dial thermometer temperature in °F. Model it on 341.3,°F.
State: 50,°F
